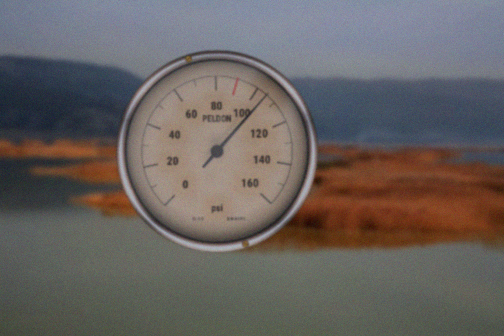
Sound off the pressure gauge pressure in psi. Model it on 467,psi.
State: 105,psi
